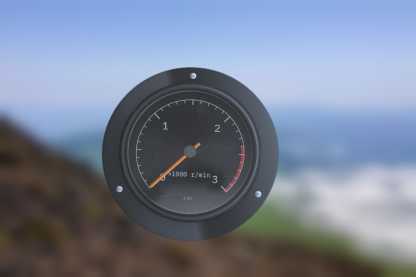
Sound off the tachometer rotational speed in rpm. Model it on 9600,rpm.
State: 0,rpm
